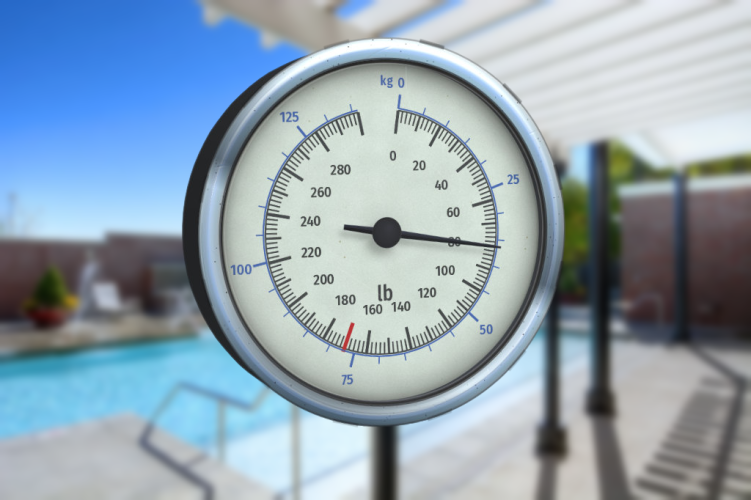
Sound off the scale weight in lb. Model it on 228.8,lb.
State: 80,lb
